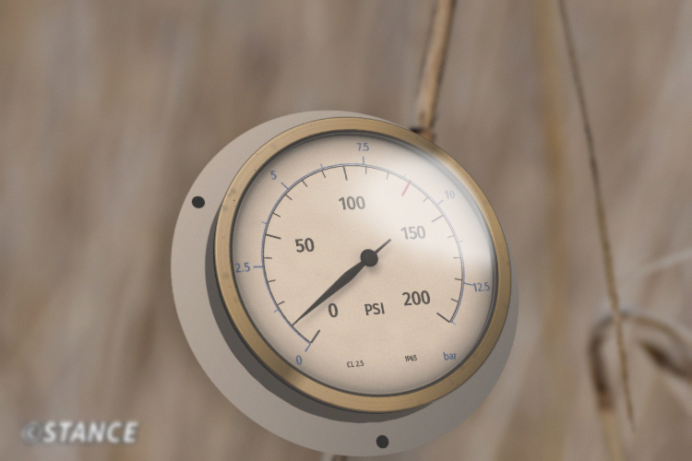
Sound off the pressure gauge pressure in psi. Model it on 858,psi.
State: 10,psi
